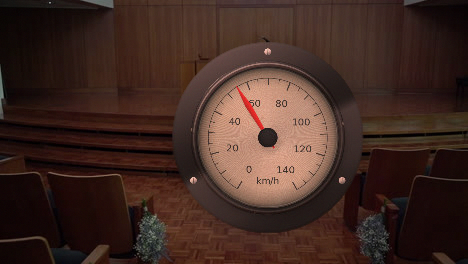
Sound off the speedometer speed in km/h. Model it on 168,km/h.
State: 55,km/h
